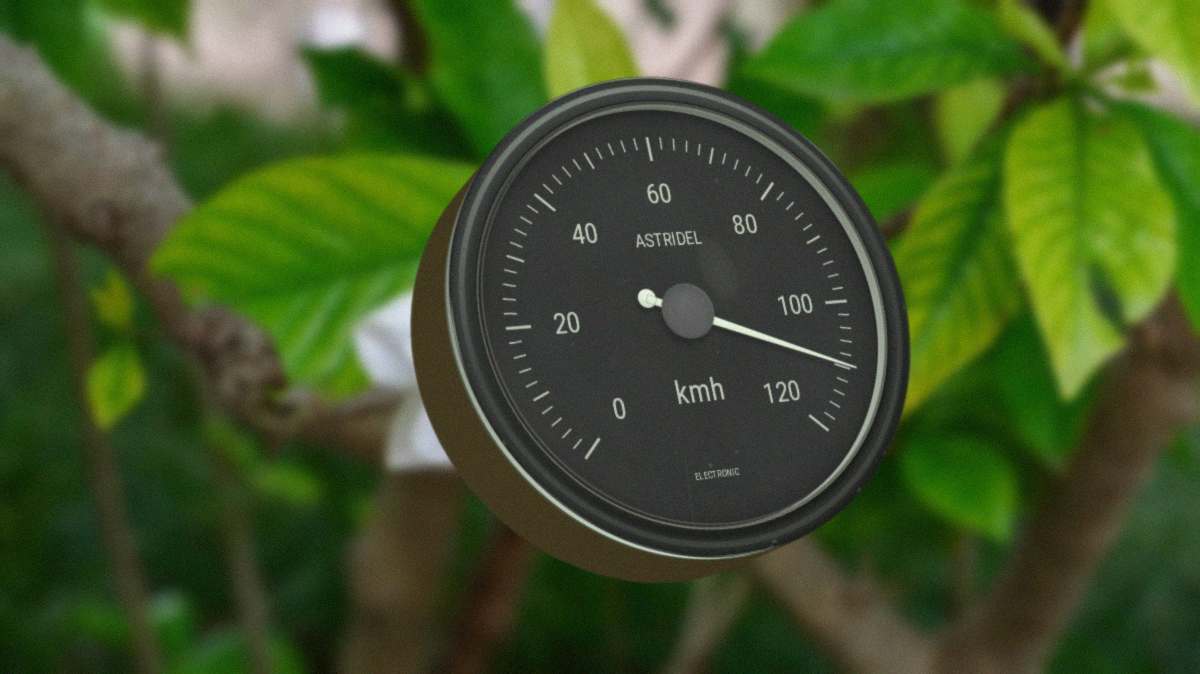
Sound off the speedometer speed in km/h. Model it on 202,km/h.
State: 110,km/h
